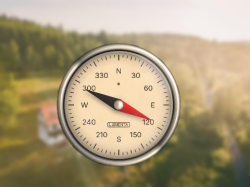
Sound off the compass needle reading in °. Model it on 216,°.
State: 115,°
